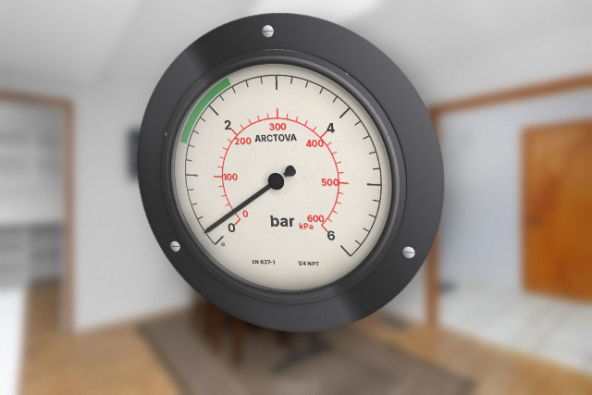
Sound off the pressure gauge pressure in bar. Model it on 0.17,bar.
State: 0.2,bar
